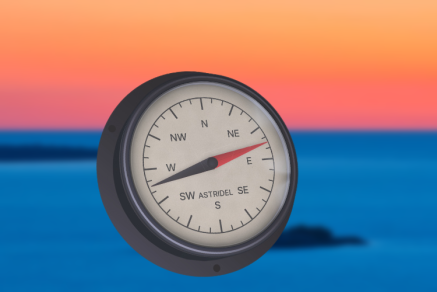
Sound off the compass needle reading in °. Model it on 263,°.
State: 75,°
